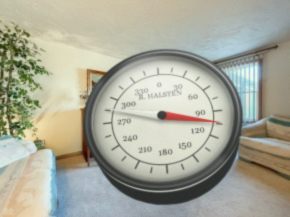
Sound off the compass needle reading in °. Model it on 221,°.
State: 105,°
